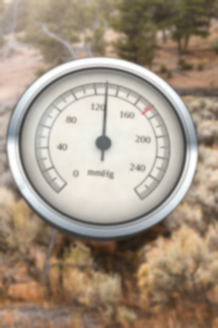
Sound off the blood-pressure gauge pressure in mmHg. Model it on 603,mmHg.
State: 130,mmHg
